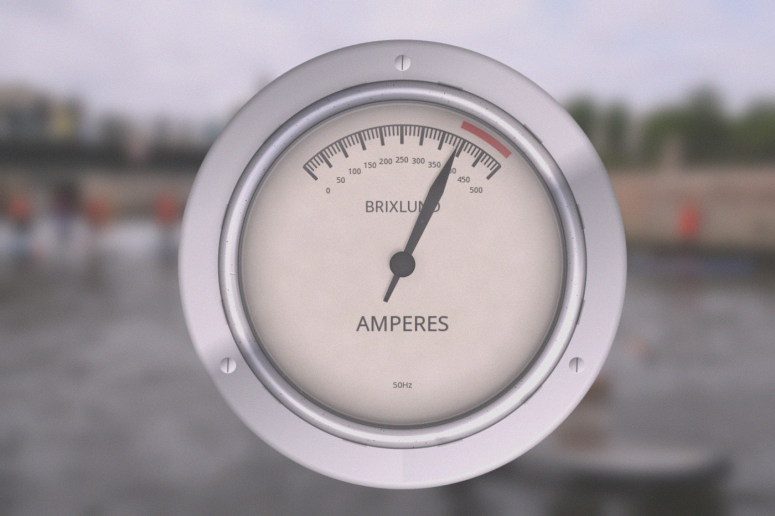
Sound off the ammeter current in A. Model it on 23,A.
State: 390,A
